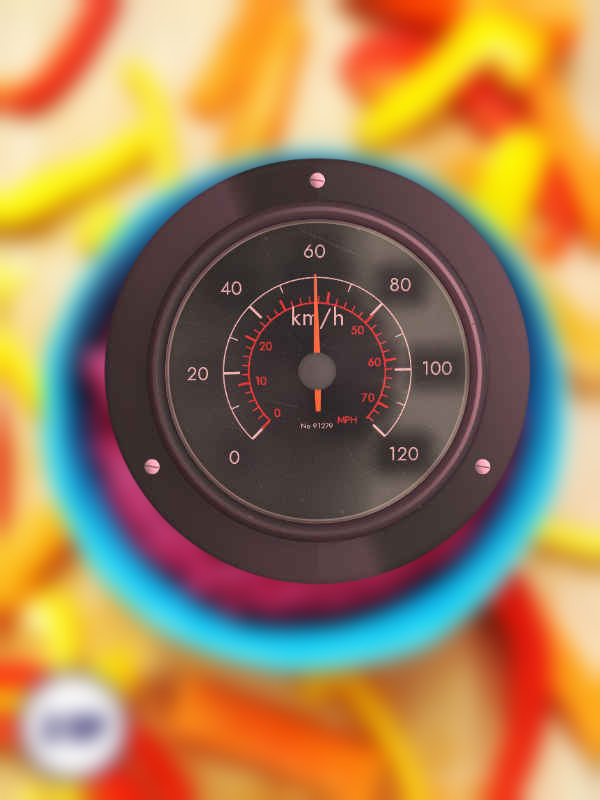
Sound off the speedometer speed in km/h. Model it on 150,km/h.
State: 60,km/h
